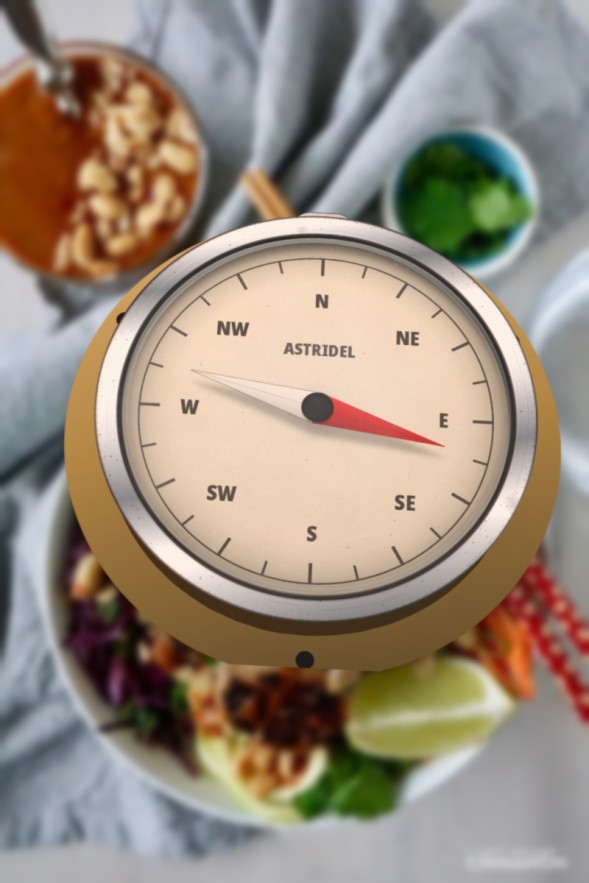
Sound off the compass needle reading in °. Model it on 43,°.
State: 105,°
